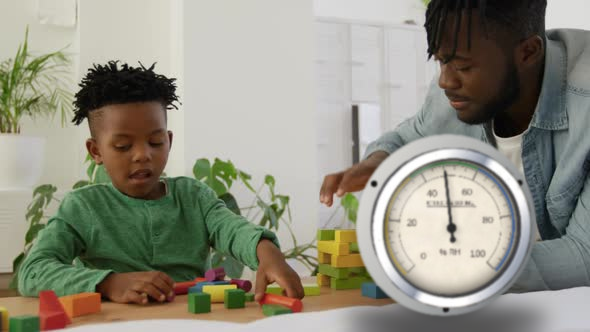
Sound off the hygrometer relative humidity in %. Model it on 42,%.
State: 48,%
